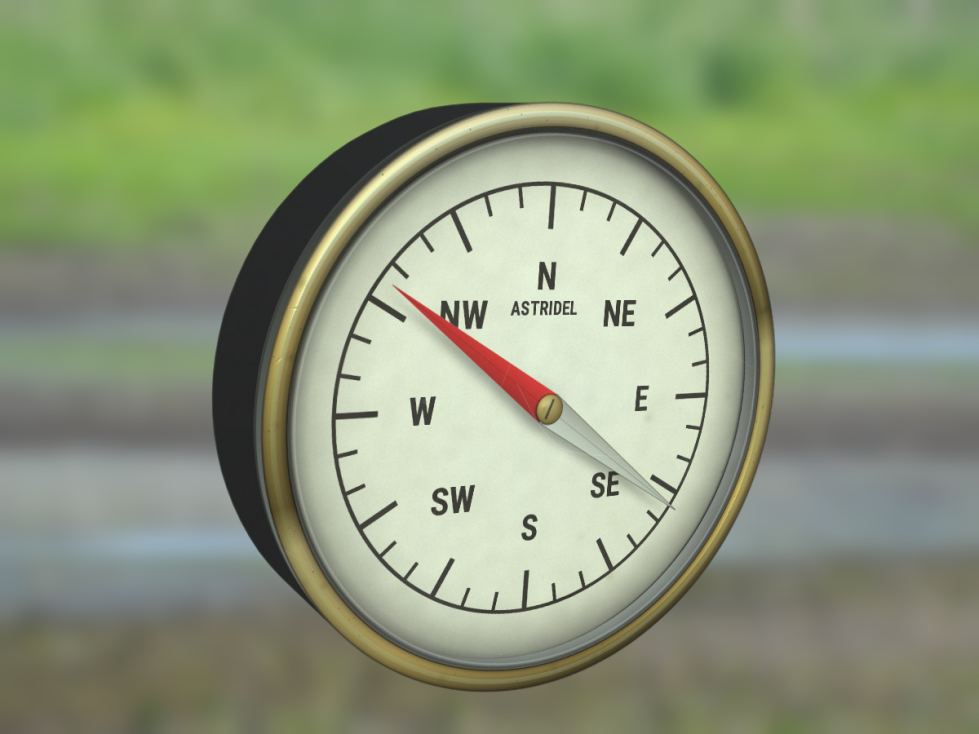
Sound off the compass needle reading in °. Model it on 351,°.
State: 305,°
